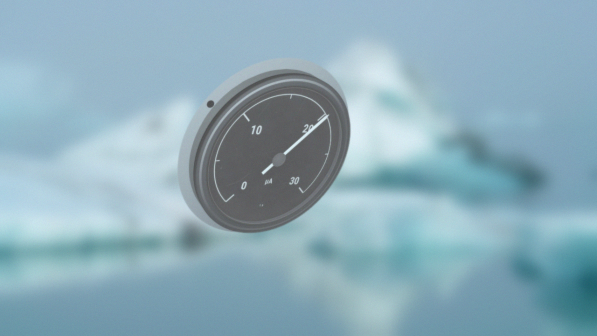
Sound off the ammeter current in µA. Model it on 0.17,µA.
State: 20,µA
